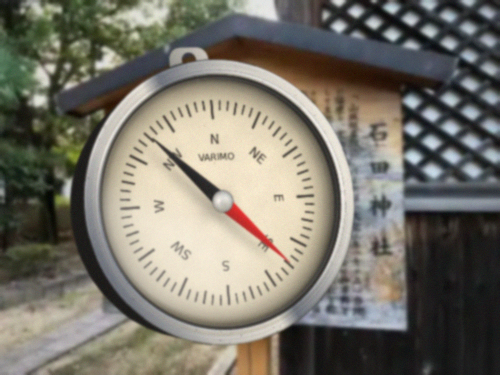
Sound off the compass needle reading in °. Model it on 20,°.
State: 135,°
